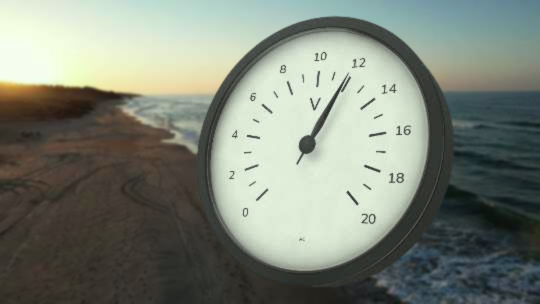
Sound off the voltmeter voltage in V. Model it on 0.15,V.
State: 12,V
